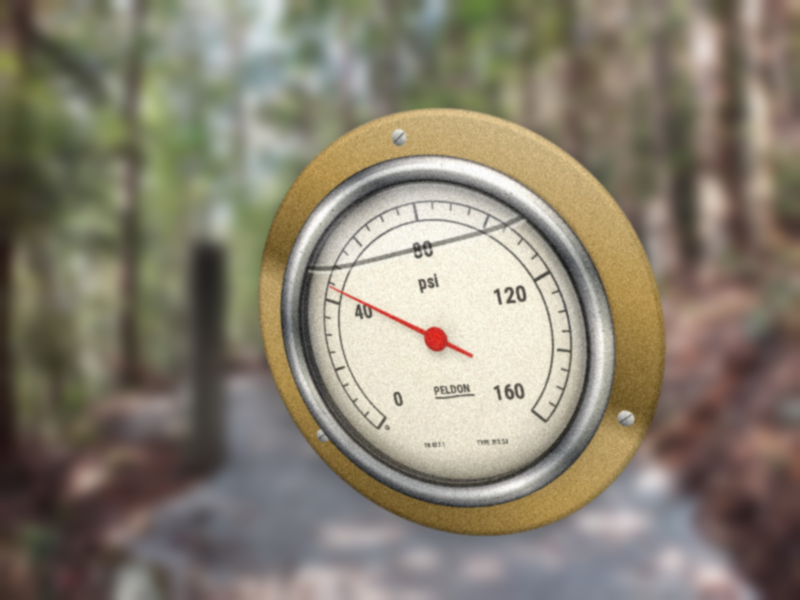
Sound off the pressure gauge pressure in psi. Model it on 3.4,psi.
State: 45,psi
